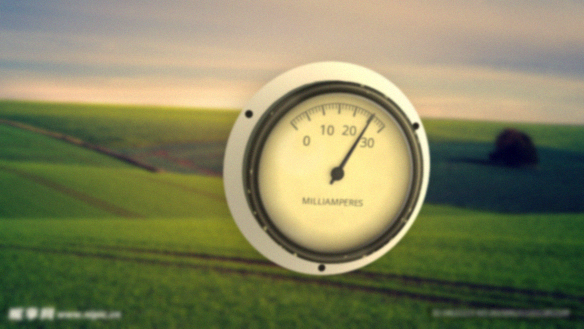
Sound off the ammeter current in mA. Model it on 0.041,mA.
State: 25,mA
